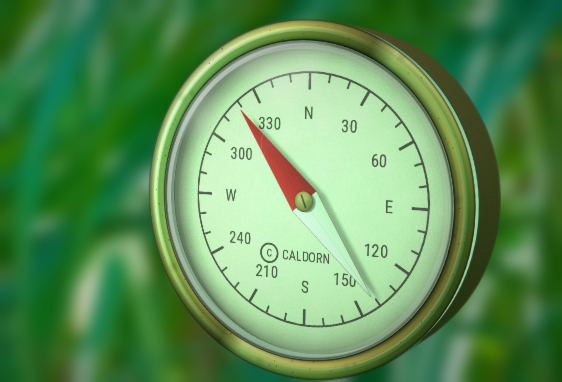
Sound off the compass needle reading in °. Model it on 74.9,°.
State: 320,°
